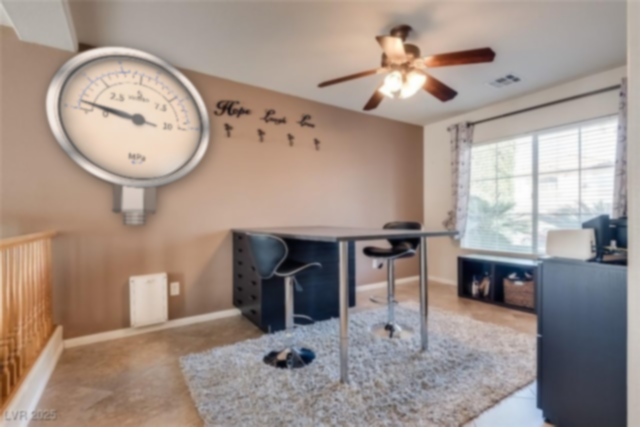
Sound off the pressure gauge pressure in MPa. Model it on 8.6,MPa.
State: 0.5,MPa
